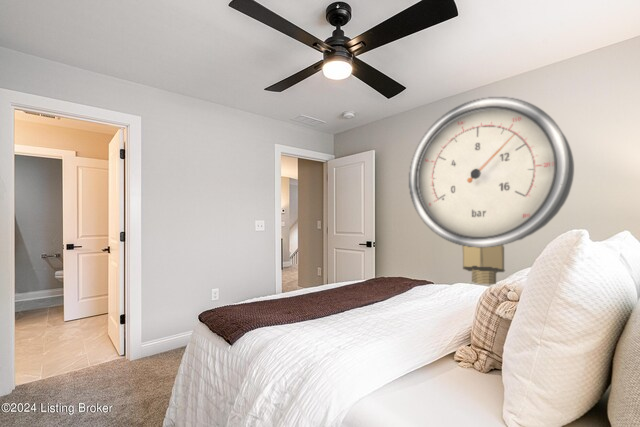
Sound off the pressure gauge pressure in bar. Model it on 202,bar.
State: 11,bar
